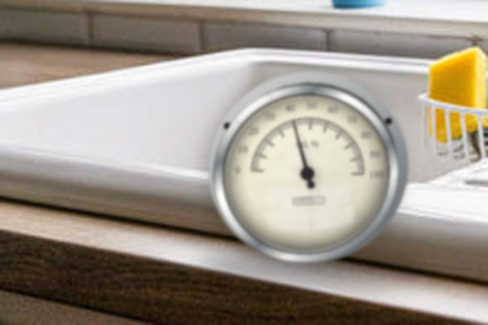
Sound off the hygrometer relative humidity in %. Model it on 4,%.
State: 40,%
